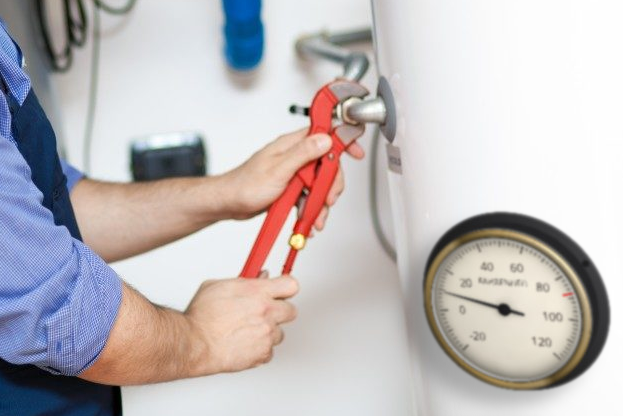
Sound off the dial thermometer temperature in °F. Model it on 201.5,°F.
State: 10,°F
